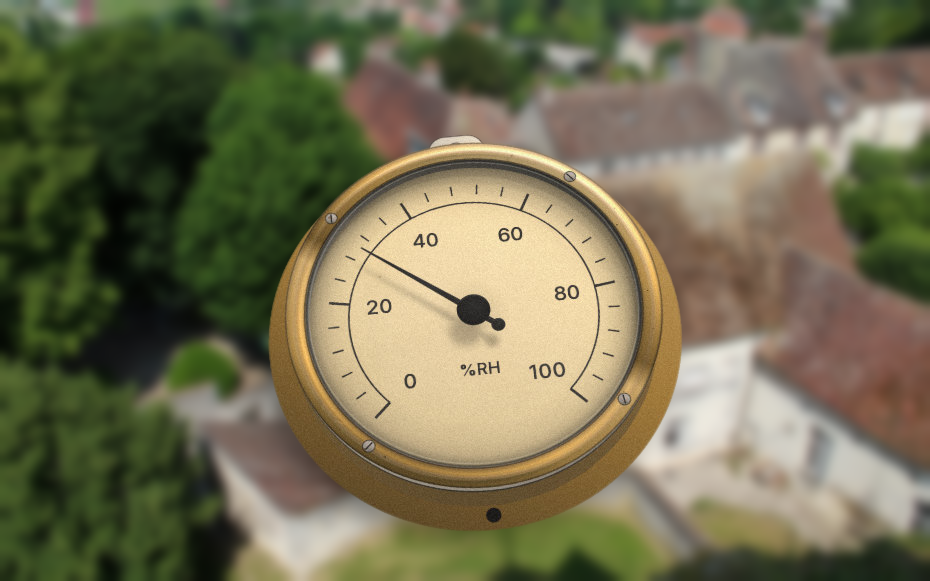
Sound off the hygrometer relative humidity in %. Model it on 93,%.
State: 30,%
